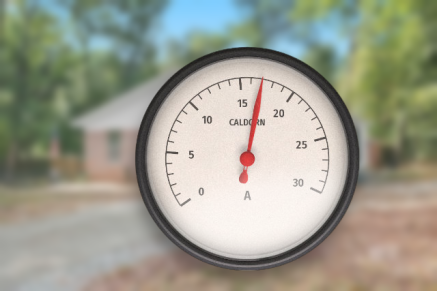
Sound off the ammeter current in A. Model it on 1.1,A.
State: 17,A
